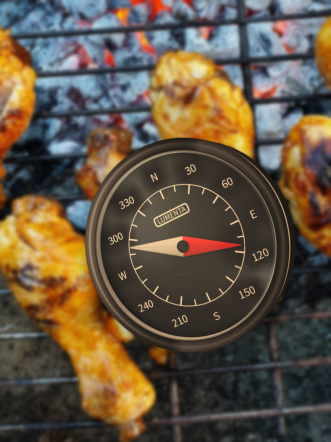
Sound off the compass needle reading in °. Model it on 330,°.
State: 112.5,°
